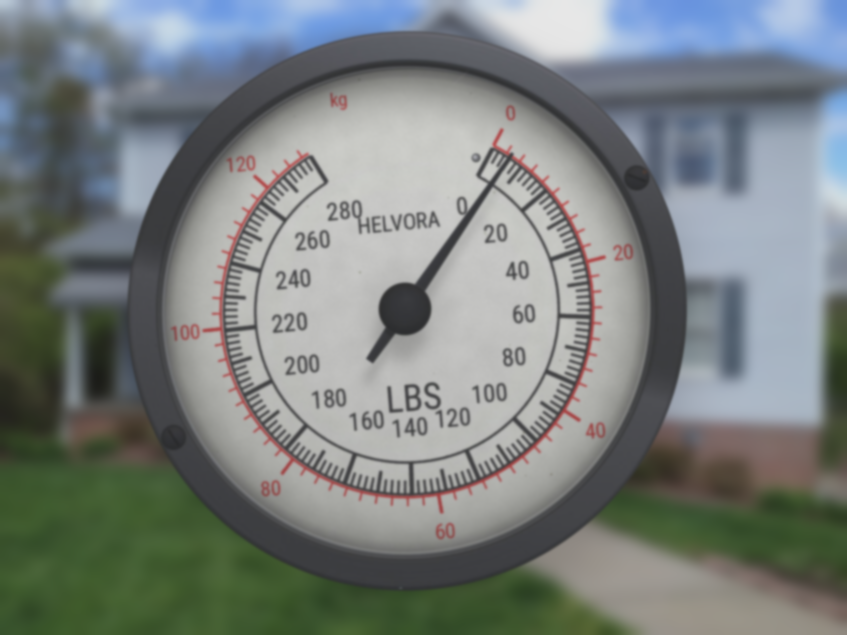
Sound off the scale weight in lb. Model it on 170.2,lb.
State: 6,lb
